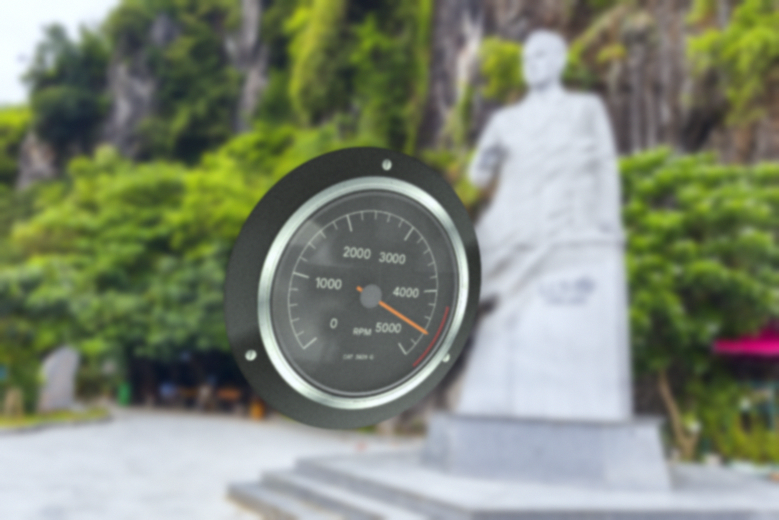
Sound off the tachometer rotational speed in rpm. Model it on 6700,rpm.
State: 4600,rpm
